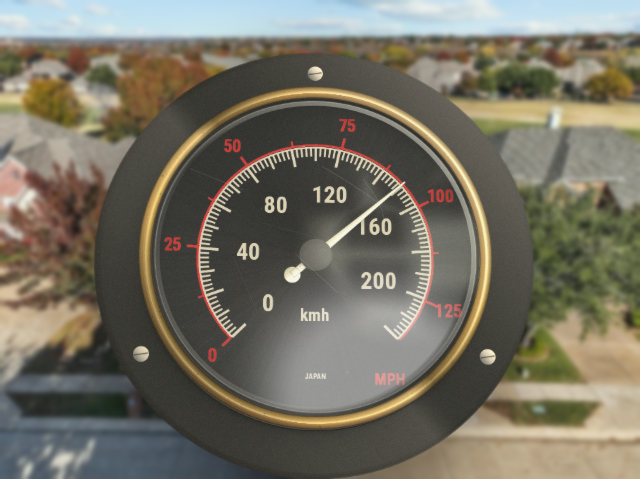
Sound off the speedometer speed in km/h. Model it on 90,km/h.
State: 150,km/h
